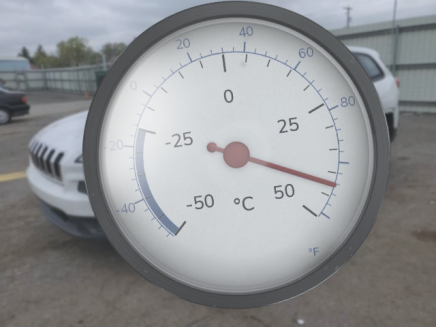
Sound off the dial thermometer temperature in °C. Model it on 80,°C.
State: 42.5,°C
